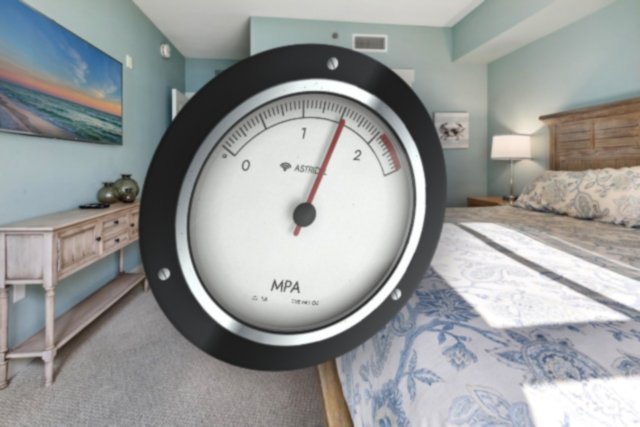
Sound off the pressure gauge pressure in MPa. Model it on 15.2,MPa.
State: 1.5,MPa
